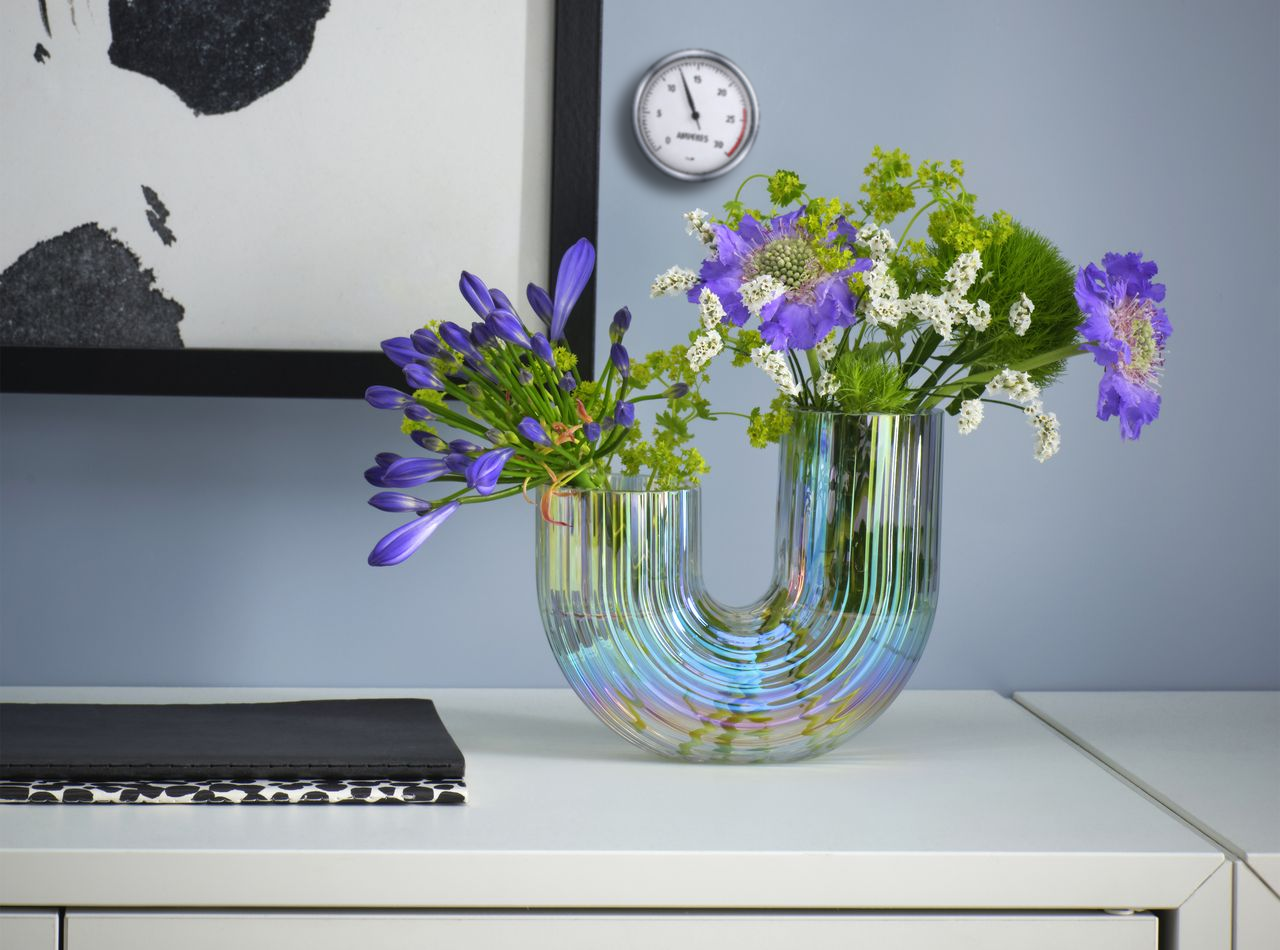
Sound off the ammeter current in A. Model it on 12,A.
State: 12.5,A
